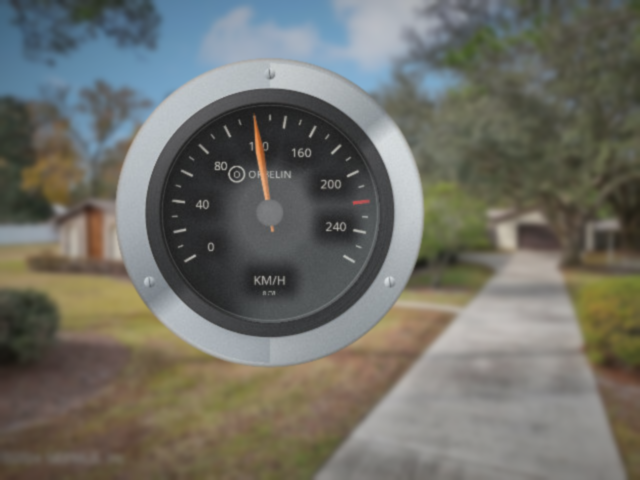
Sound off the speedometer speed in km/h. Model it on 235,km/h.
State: 120,km/h
